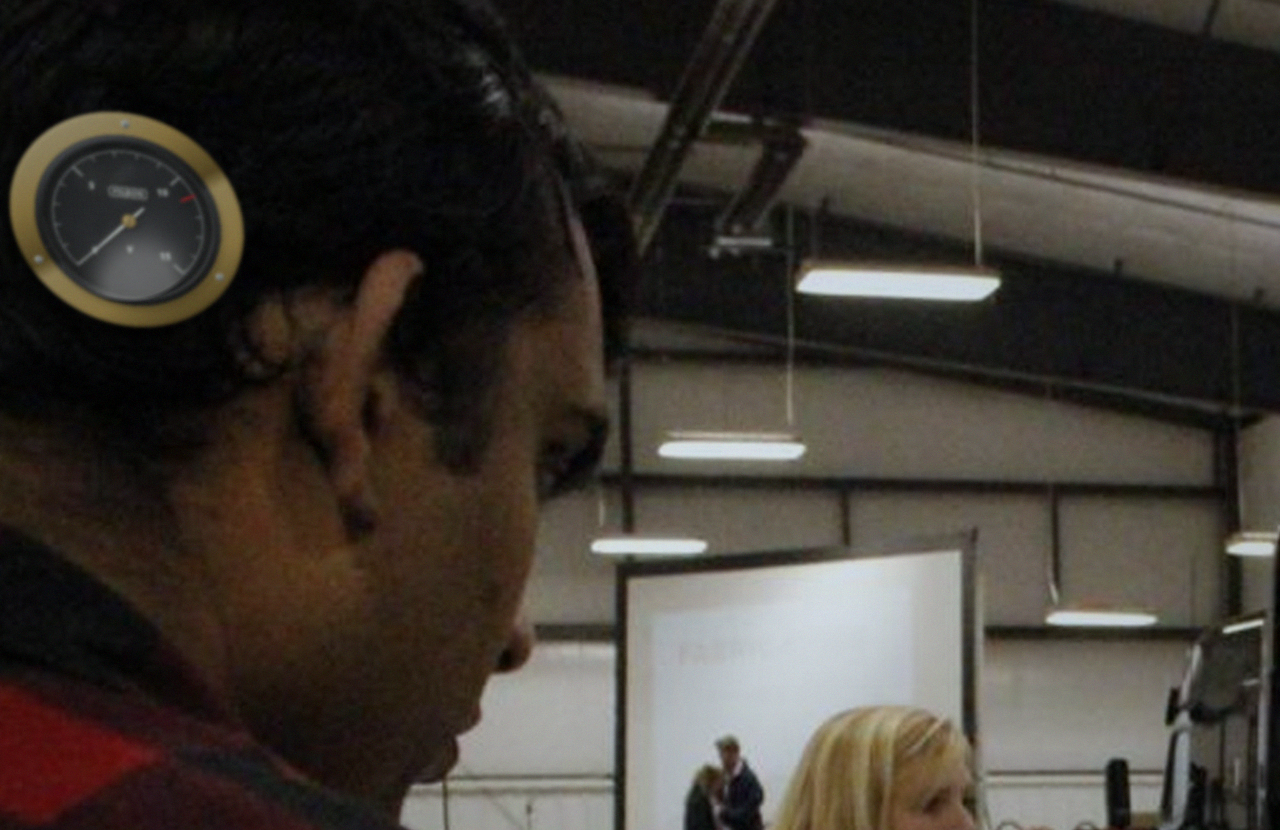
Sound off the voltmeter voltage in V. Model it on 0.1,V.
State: 0,V
